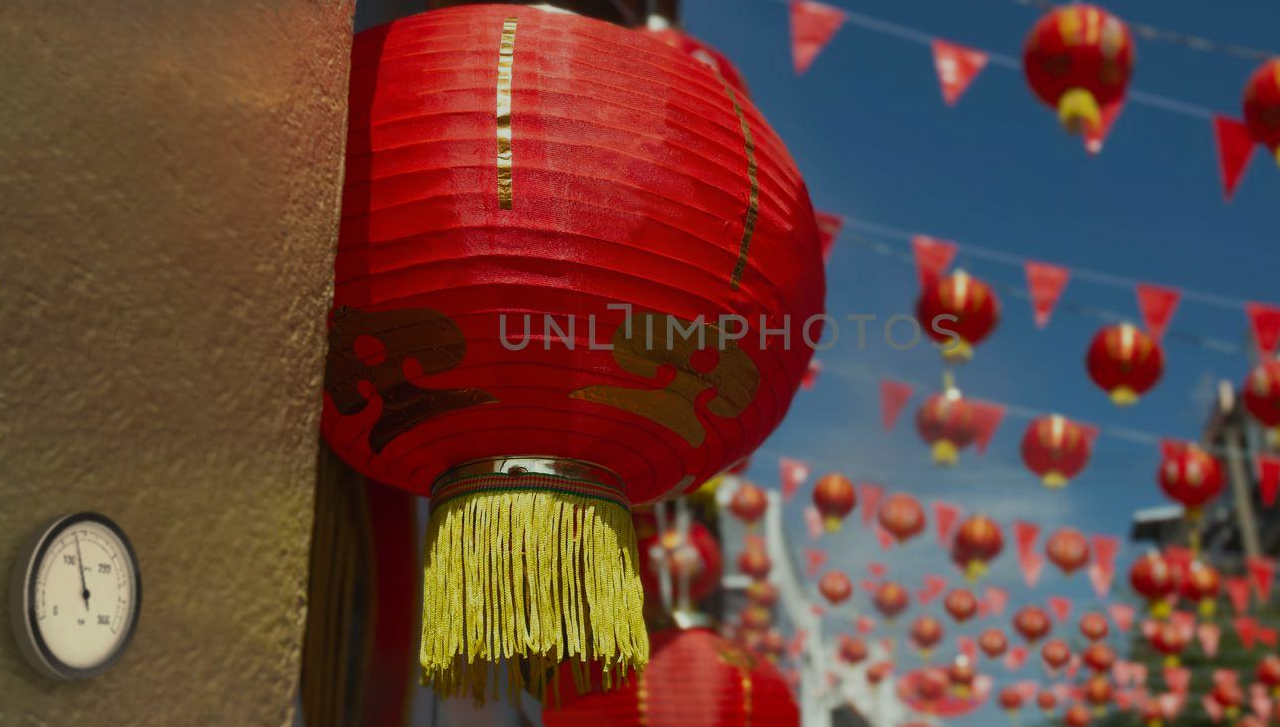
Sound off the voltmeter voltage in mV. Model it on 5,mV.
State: 120,mV
